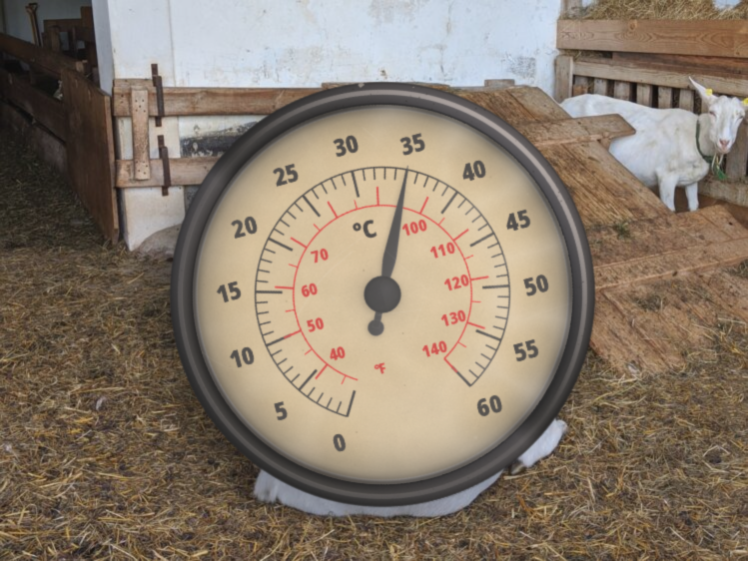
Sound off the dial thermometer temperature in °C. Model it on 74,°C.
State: 35,°C
